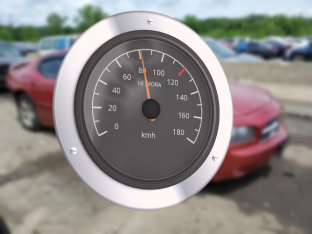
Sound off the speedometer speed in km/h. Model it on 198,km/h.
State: 80,km/h
